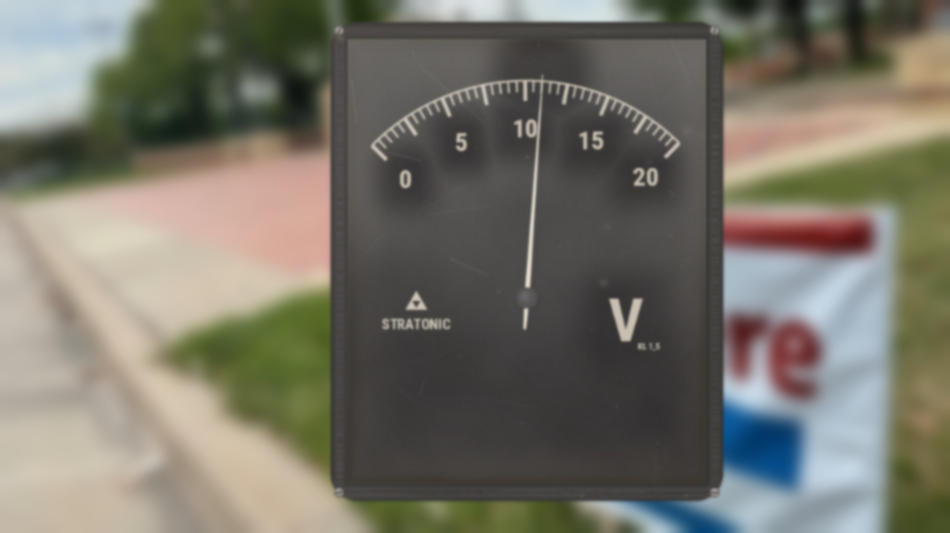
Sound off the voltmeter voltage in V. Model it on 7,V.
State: 11,V
